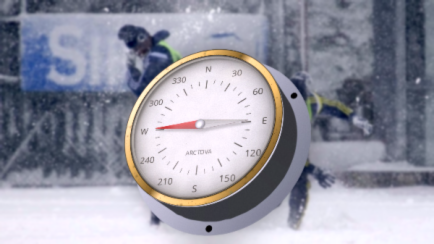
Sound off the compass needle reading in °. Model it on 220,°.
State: 270,°
